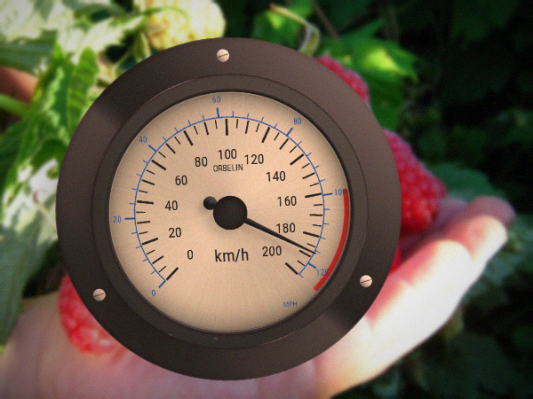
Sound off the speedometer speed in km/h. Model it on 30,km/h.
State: 187.5,km/h
